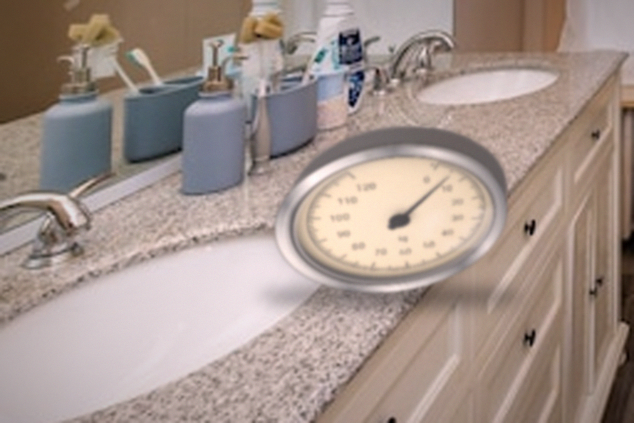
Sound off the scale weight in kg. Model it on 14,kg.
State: 5,kg
